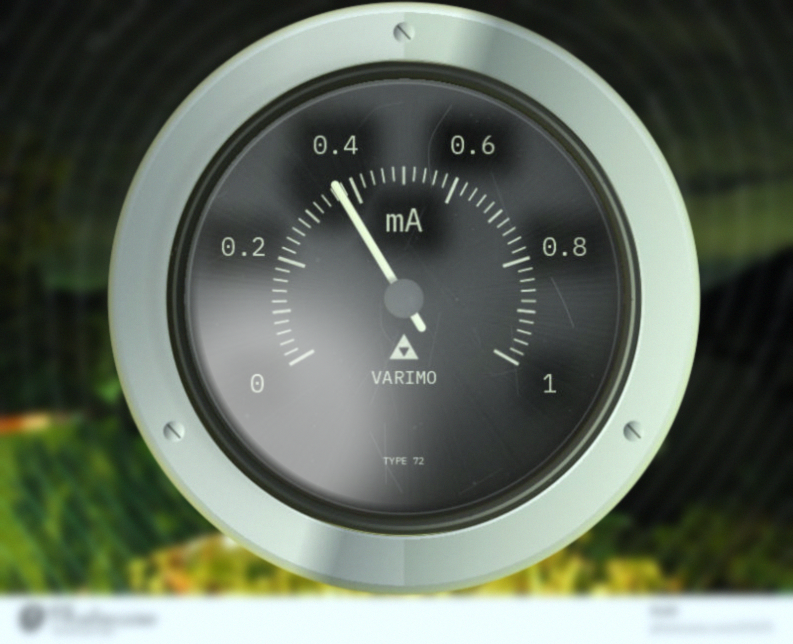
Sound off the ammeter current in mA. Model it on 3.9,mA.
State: 0.37,mA
